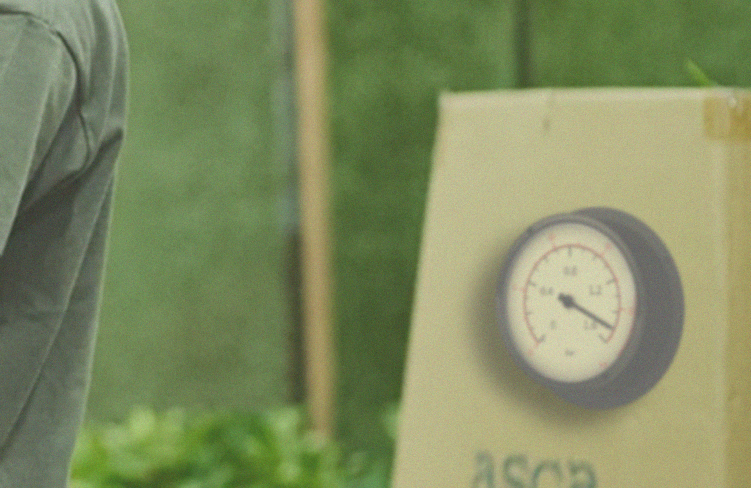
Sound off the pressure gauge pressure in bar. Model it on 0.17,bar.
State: 1.5,bar
